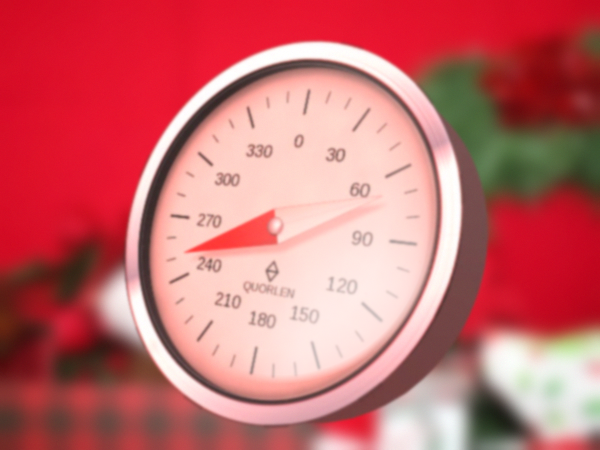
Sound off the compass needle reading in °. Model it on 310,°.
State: 250,°
